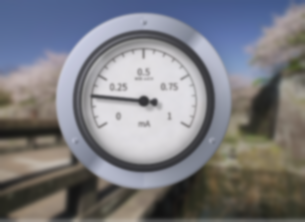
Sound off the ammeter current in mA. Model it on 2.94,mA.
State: 0.15,mA
